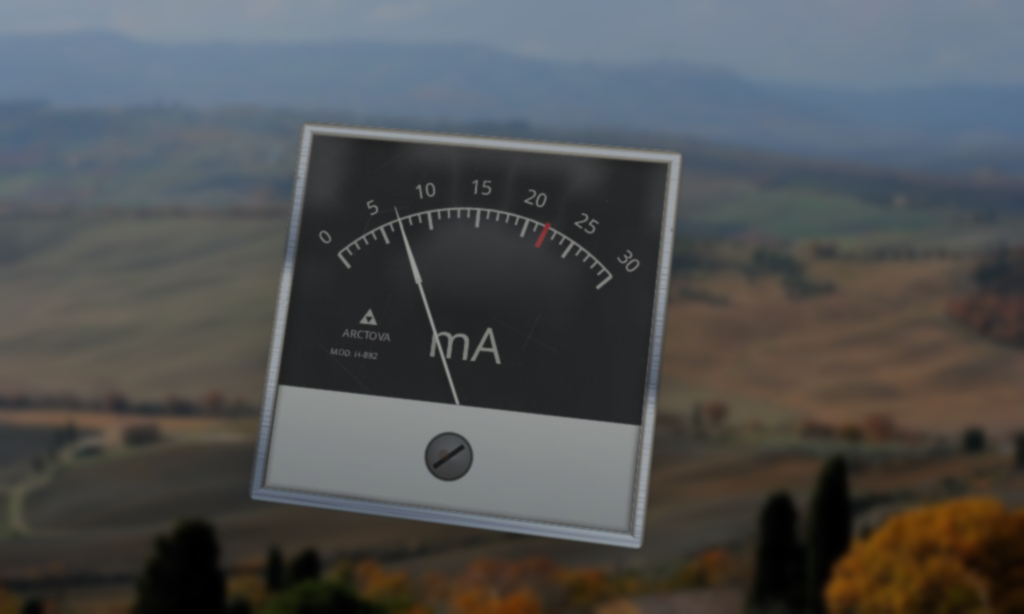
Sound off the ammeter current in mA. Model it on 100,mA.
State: 7,mA
